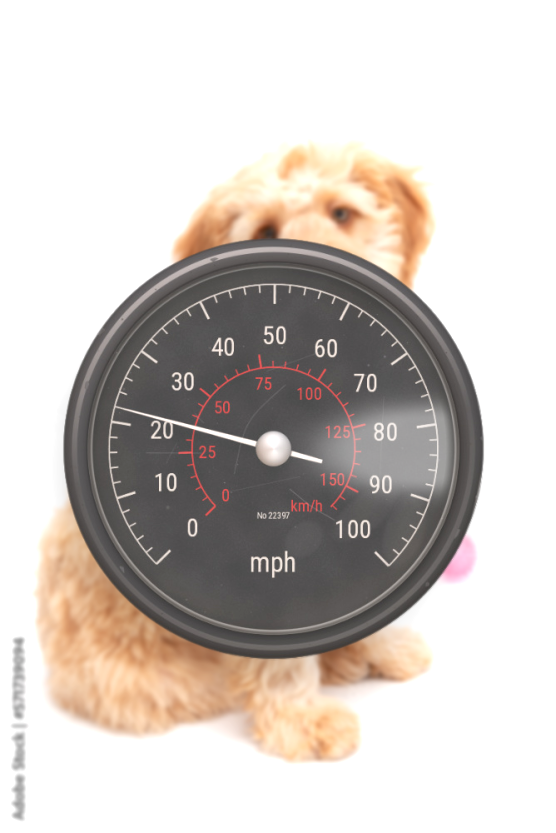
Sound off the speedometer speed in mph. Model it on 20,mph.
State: 22,mph
